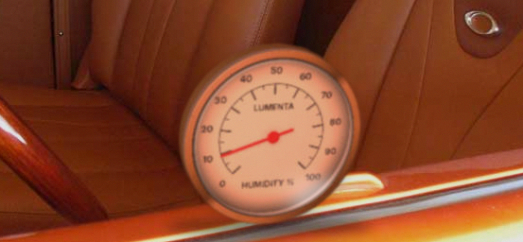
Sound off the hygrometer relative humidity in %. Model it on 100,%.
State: 10,%
